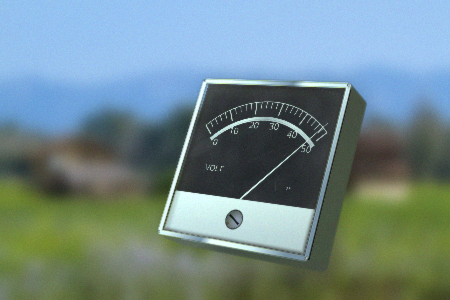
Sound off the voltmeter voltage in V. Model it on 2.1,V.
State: 48,V
